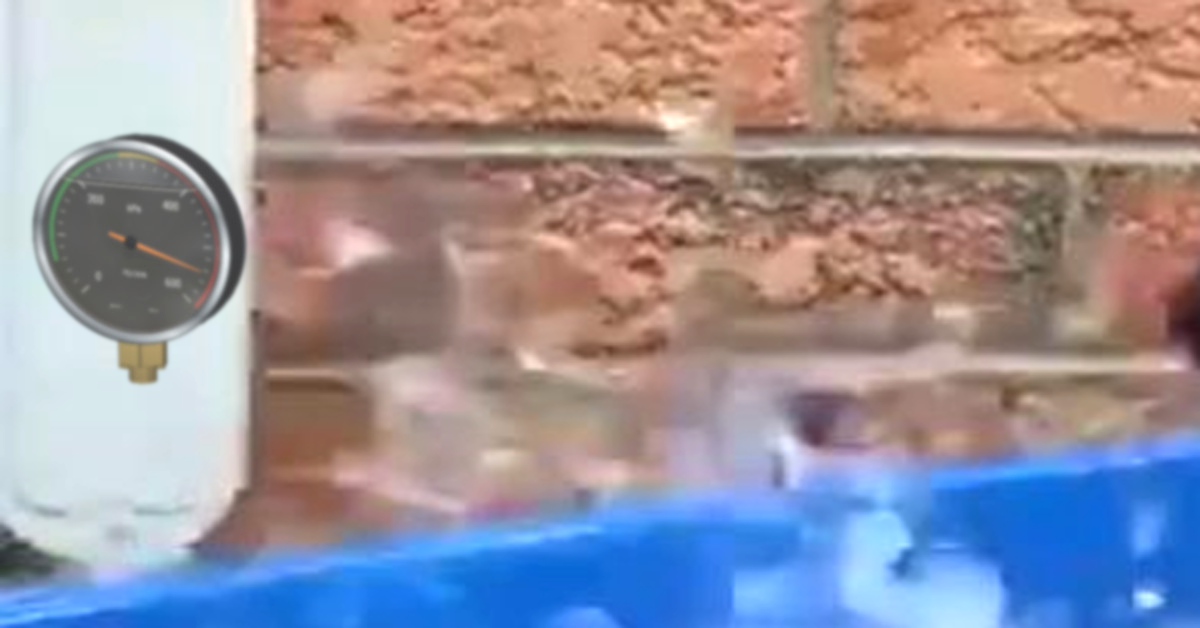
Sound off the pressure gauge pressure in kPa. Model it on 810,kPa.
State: 540,kPa
